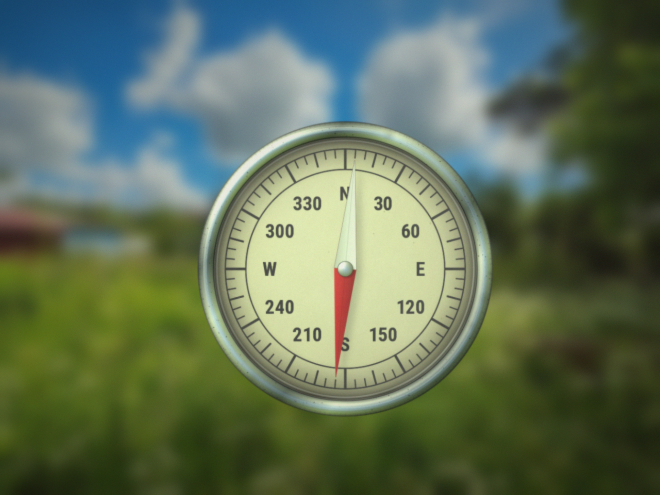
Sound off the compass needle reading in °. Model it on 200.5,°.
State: 185,°
